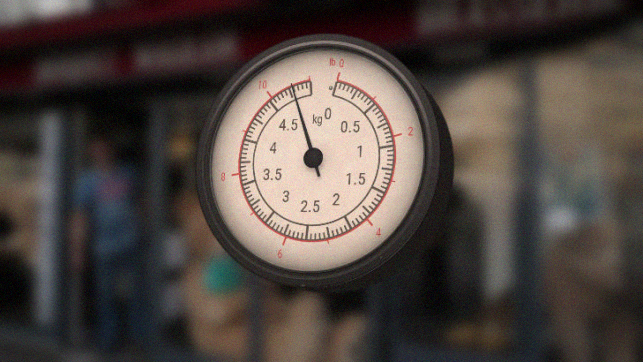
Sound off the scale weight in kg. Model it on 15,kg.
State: 4.8,kg
